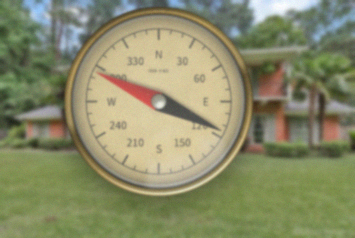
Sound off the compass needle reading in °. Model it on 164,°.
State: 295,°
